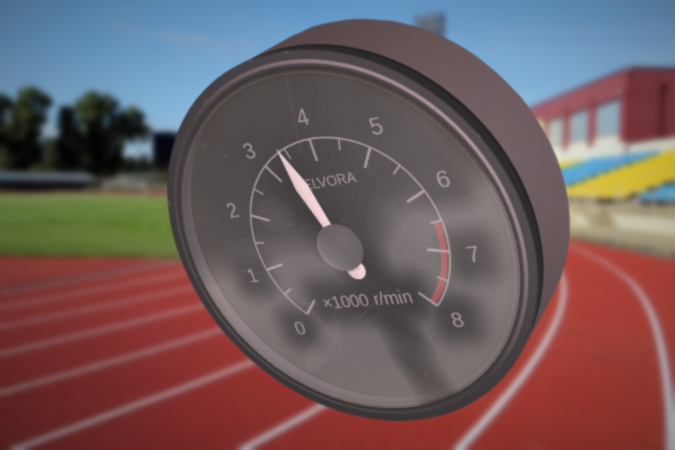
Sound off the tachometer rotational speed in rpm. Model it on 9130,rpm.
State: 3500,rpm
